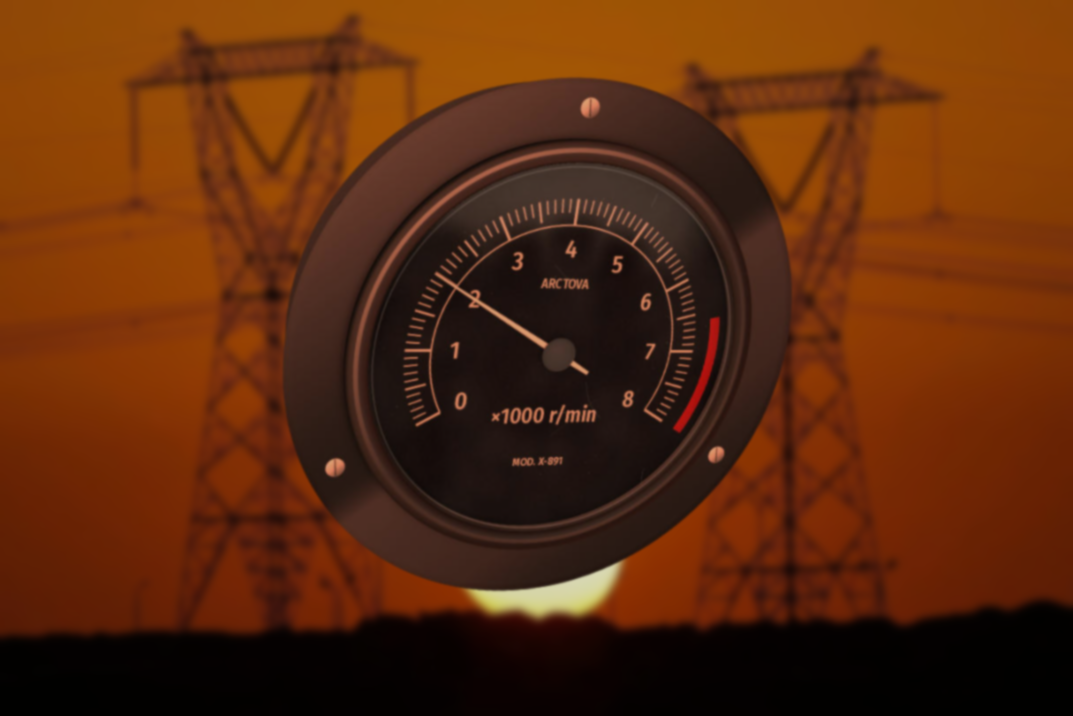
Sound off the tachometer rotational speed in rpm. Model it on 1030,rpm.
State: 2000,rpm
